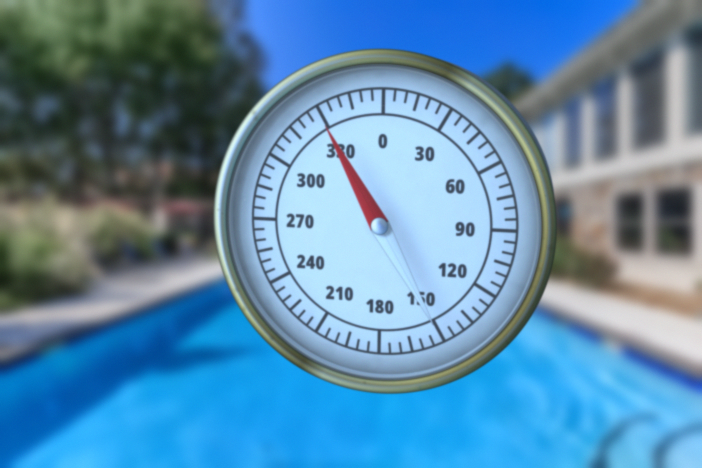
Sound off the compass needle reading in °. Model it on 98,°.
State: 330,°
